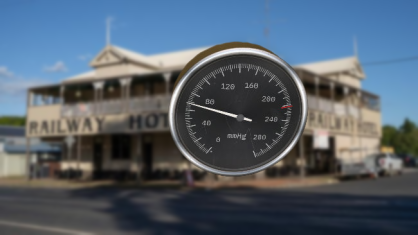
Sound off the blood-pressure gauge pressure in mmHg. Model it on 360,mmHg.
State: 70,mmHg
